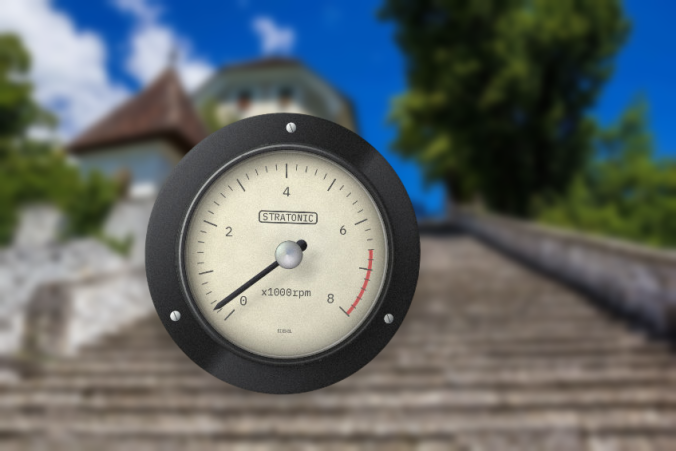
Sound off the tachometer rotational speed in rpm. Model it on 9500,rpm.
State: 300,rpm
